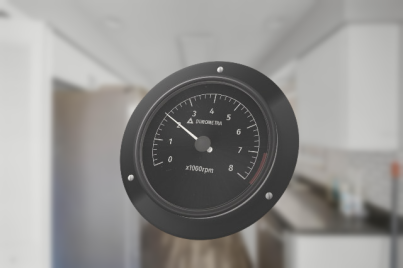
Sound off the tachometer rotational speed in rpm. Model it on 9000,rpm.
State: 2000,rpm
